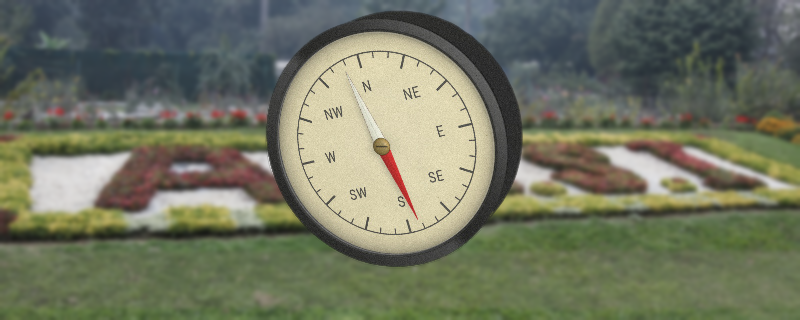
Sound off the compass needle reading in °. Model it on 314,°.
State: 170,°
